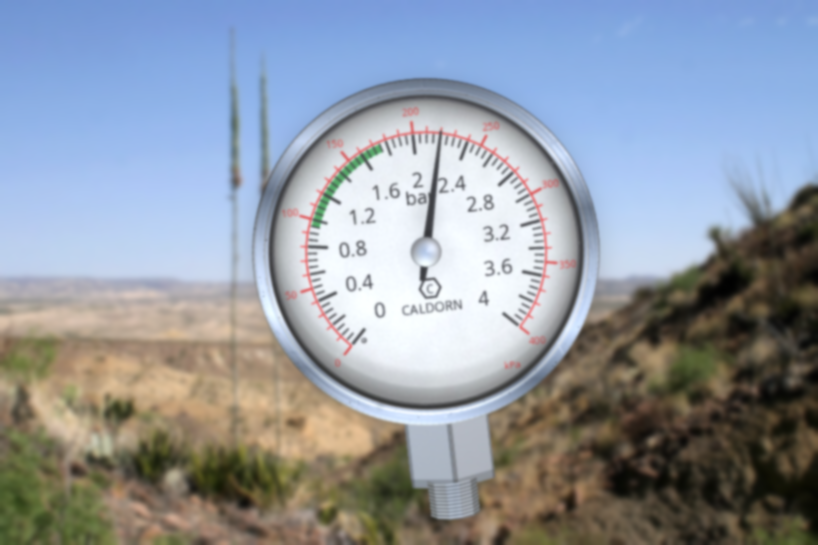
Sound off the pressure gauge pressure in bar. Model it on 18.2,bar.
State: 2.2,bar
